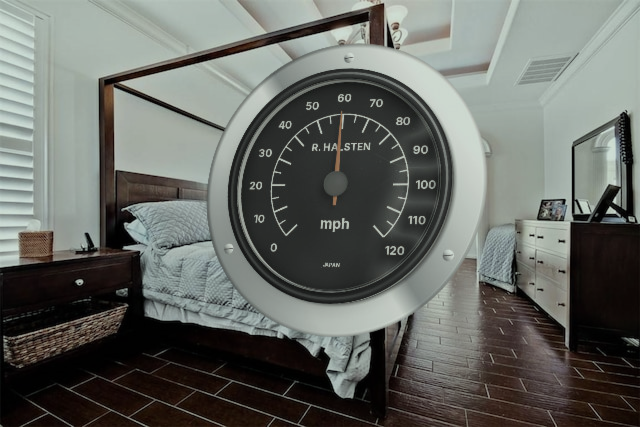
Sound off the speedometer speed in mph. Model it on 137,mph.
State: 60,mph
